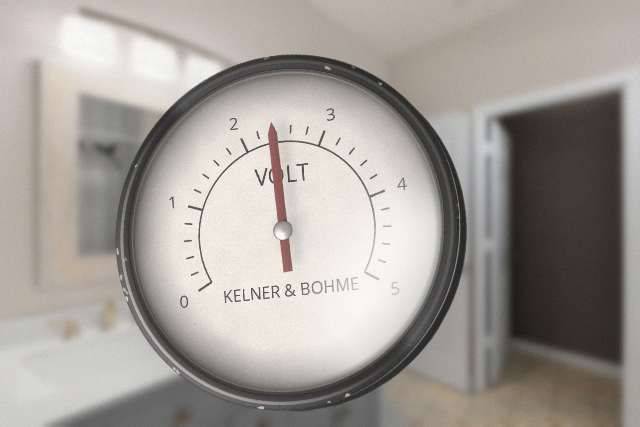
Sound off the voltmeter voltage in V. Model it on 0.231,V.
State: 2.4,V
